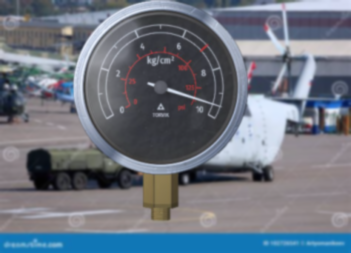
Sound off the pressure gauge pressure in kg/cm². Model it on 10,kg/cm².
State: 9.5,kg/cm²
